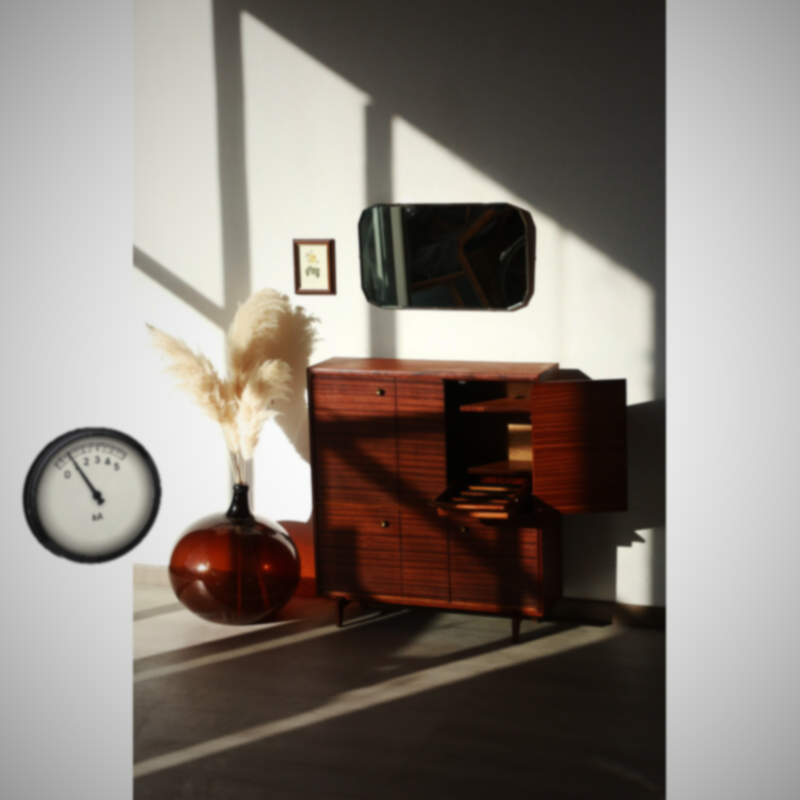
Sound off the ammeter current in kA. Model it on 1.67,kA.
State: 1,kA
